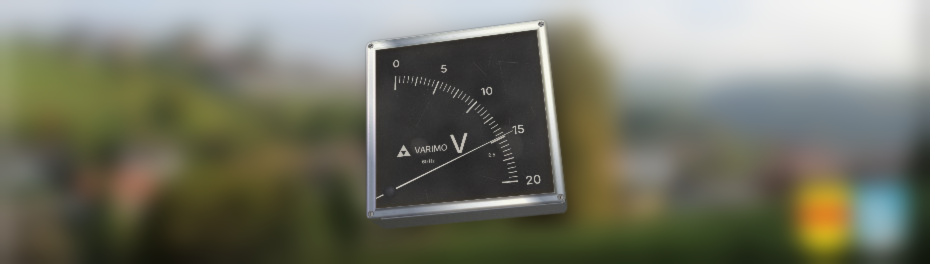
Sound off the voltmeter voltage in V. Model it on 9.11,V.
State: 15,V
